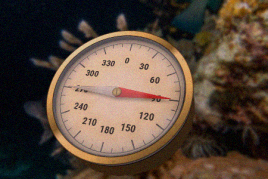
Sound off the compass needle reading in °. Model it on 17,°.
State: 90,°
